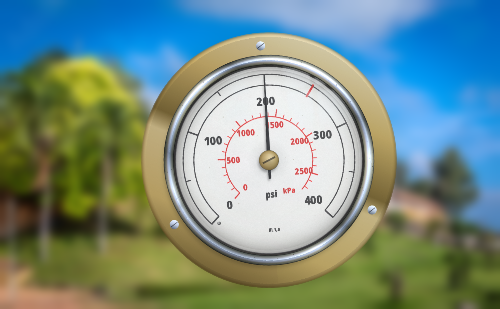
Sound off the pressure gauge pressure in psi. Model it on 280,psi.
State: 200,psi
